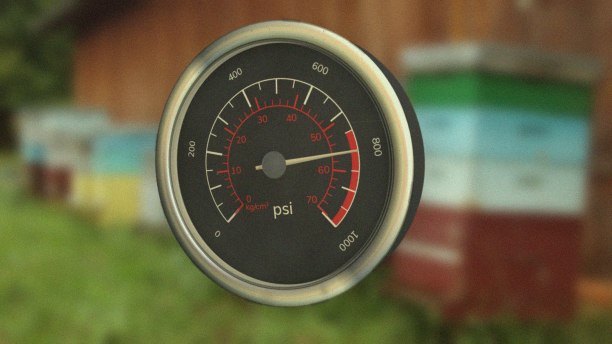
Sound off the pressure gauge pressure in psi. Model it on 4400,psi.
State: 800,psi
